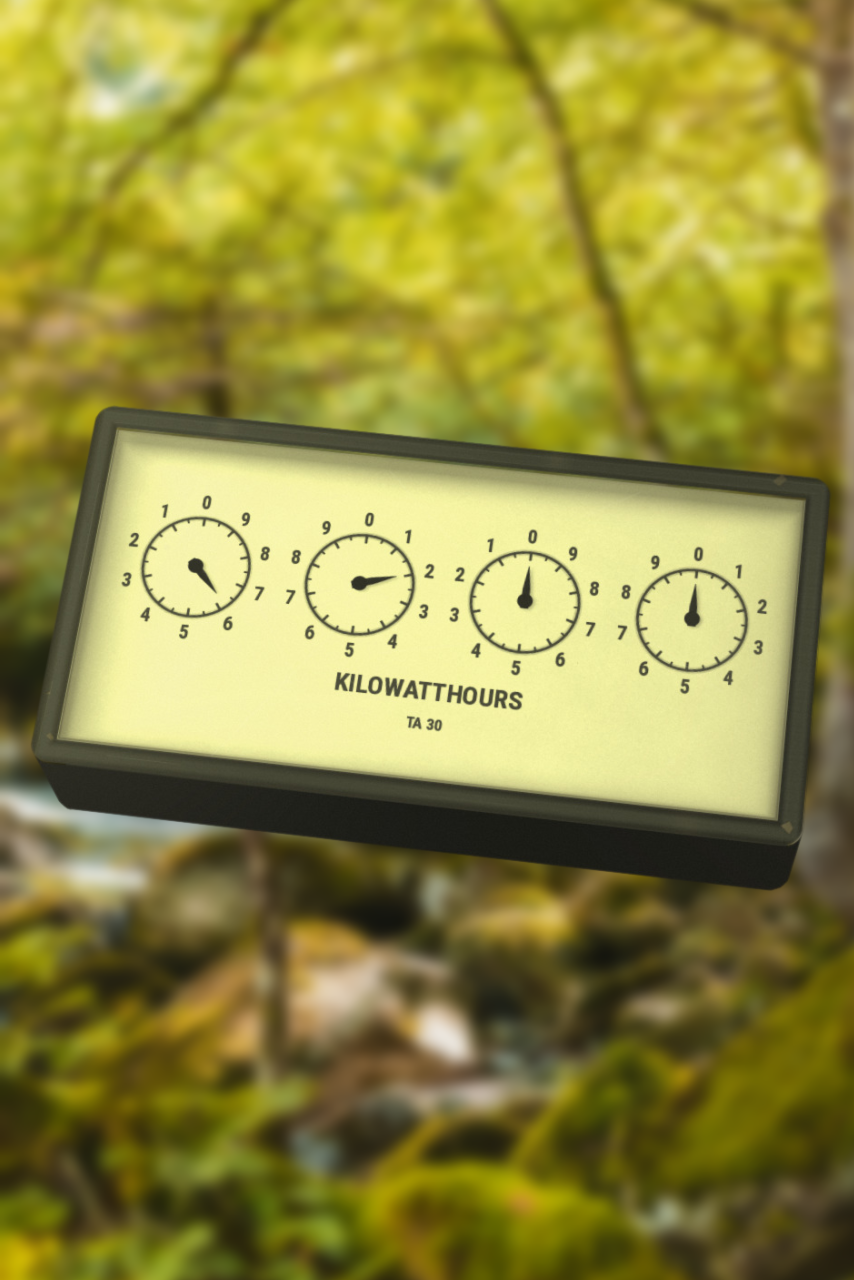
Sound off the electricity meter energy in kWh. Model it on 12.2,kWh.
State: 6200,kWh
